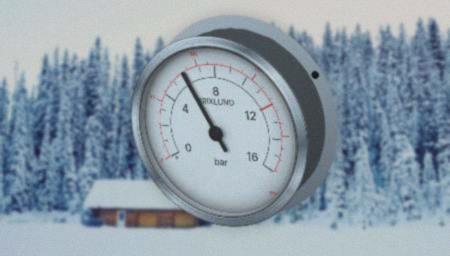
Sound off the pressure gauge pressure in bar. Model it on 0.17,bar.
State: 6,bar
